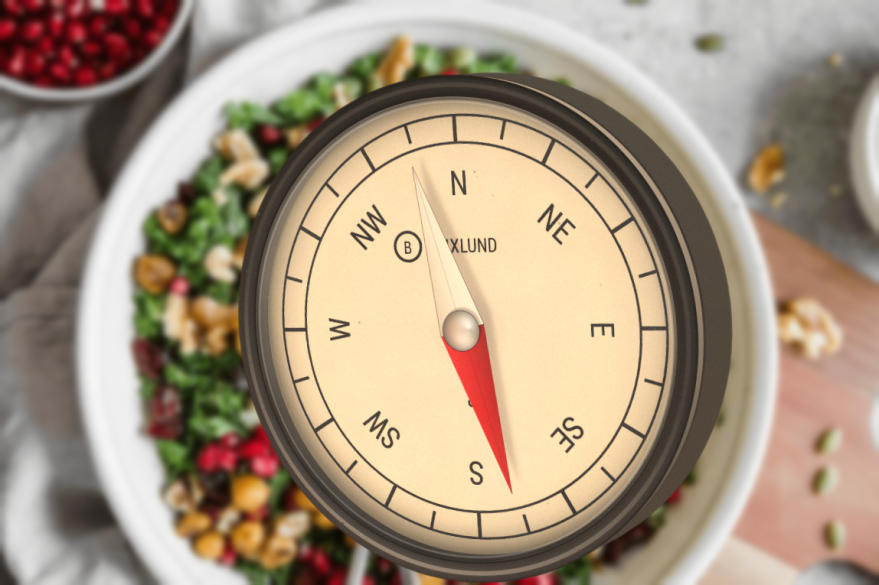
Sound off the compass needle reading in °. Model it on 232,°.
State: 165,°
